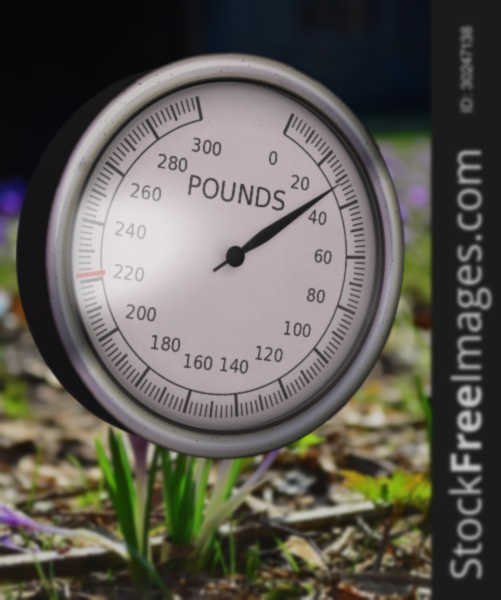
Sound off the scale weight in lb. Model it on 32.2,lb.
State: 30,lb
